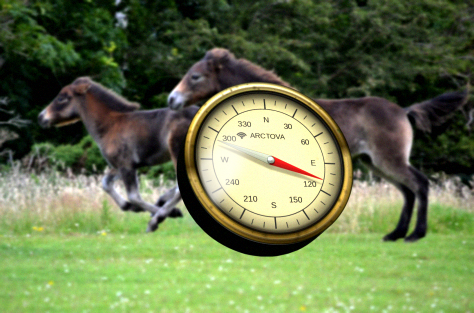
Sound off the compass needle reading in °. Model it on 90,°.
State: 110,°
